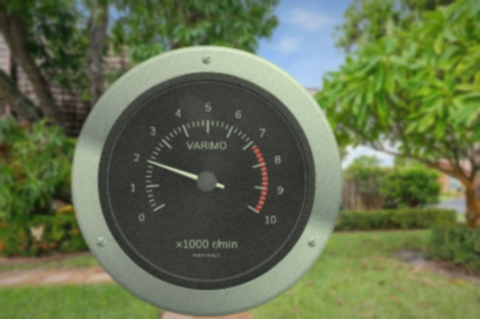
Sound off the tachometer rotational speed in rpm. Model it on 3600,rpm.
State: 2000,rpm
